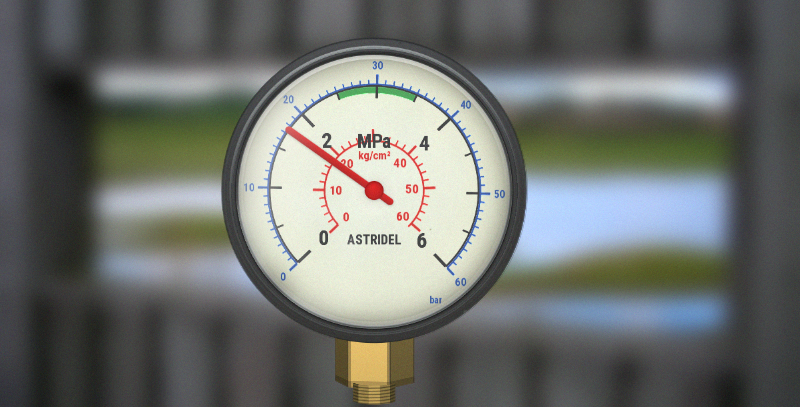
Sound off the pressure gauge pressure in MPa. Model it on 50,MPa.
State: 1.75,MPa
